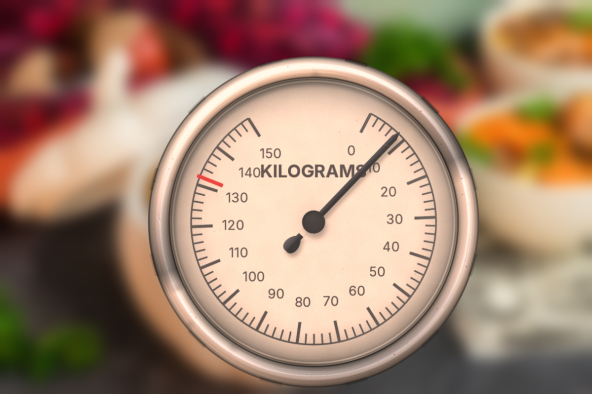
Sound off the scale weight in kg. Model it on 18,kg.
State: 8,kg
